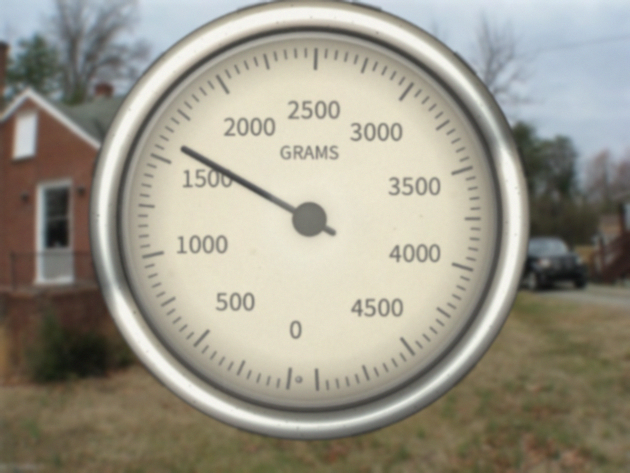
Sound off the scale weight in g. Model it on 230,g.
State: 1600,g
